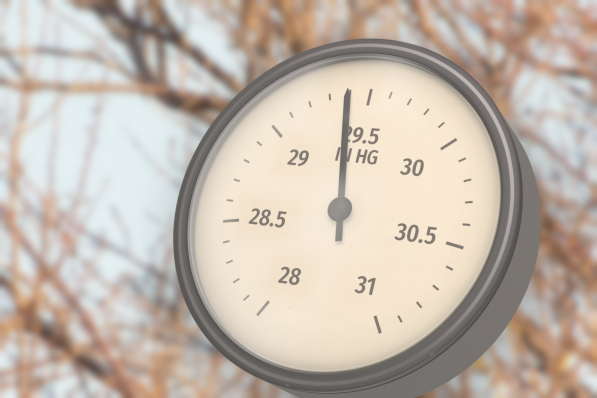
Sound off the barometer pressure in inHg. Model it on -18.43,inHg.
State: 29.4,inHg
